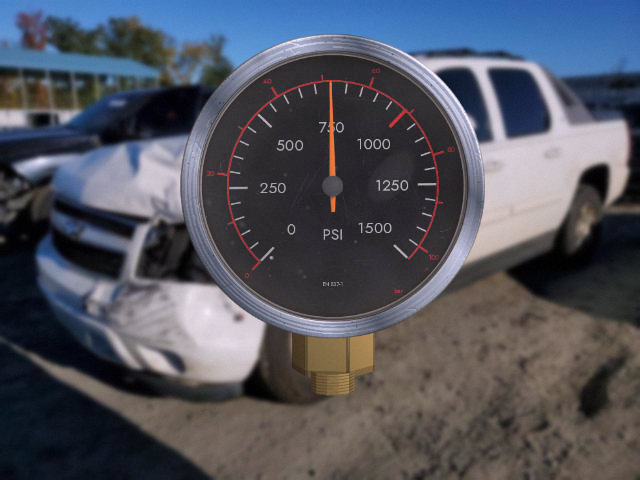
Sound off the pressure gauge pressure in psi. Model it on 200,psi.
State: 750,psi
